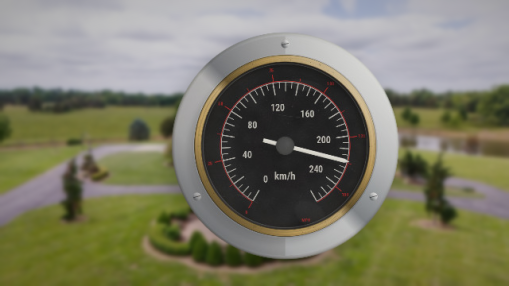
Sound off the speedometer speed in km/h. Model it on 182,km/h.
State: 220,km/h
